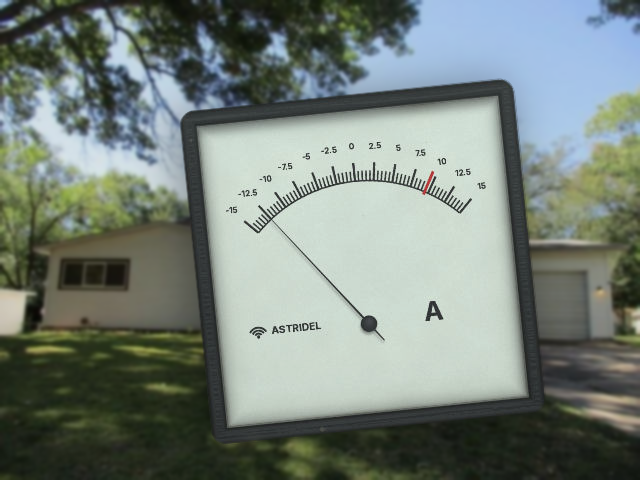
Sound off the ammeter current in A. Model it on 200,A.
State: -12.5,A
